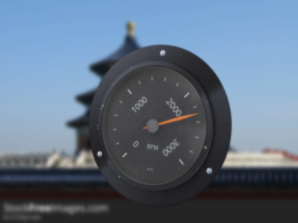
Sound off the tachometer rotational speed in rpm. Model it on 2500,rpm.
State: 2300,rpm
